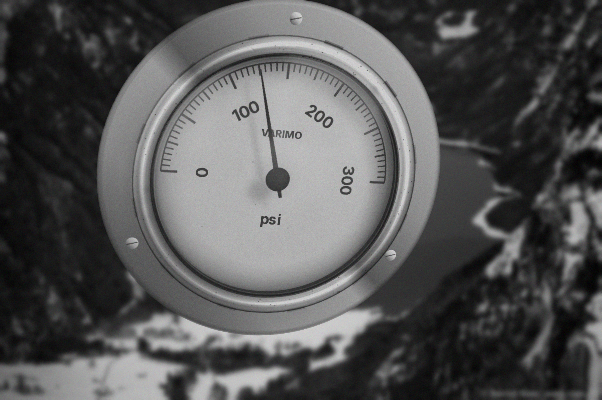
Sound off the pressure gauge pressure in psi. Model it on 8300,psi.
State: 125,psi
